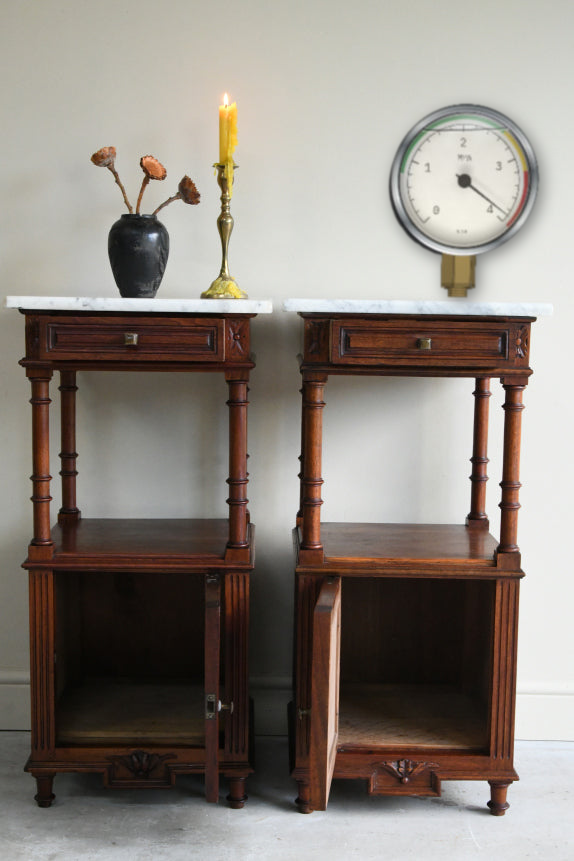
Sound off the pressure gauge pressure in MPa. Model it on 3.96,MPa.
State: 3.9,MPa
